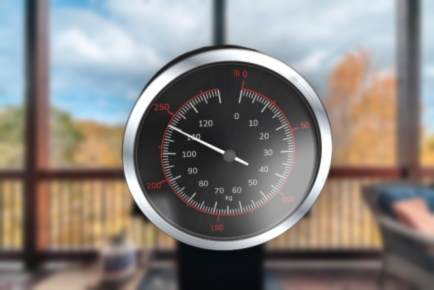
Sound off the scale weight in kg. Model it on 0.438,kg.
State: 110,kg
